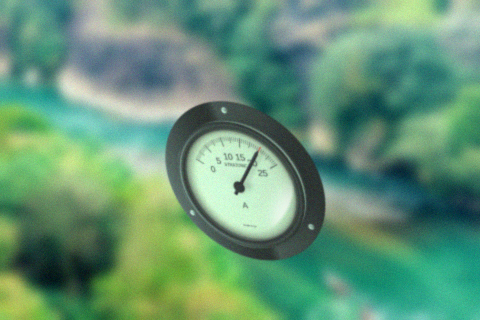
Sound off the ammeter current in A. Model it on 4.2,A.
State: 20,A
